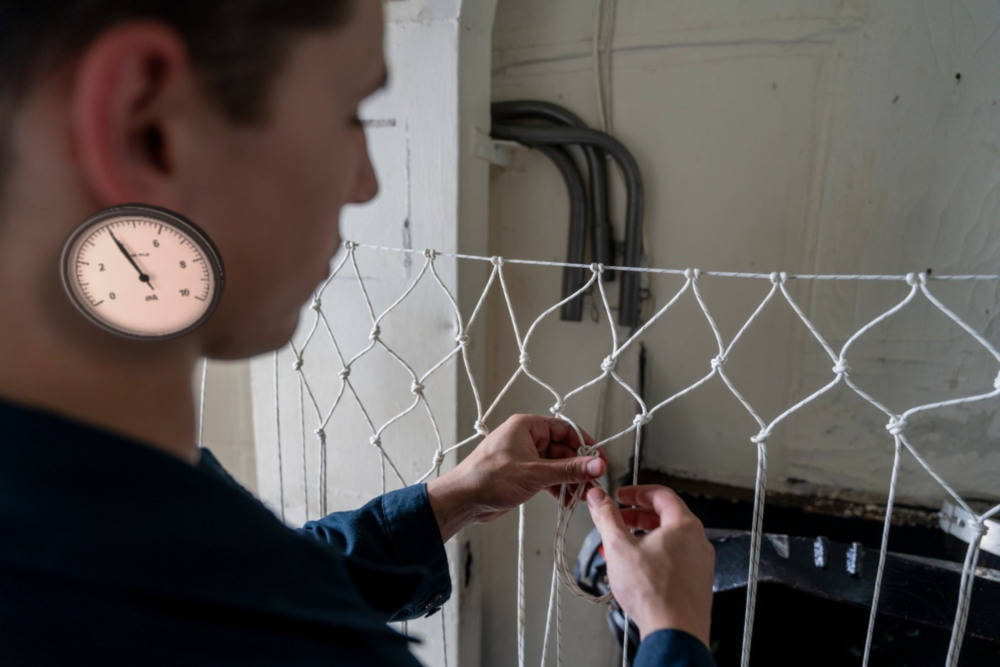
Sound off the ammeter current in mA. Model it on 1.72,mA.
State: 4,mA
